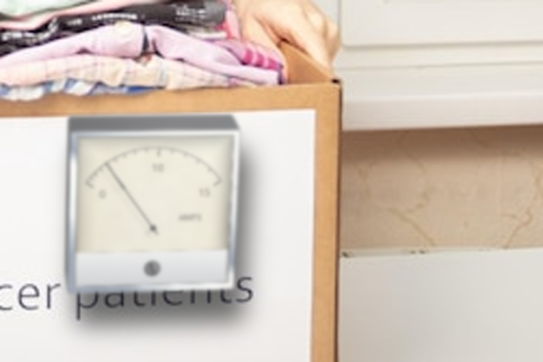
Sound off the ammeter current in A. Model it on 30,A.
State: 5,A
